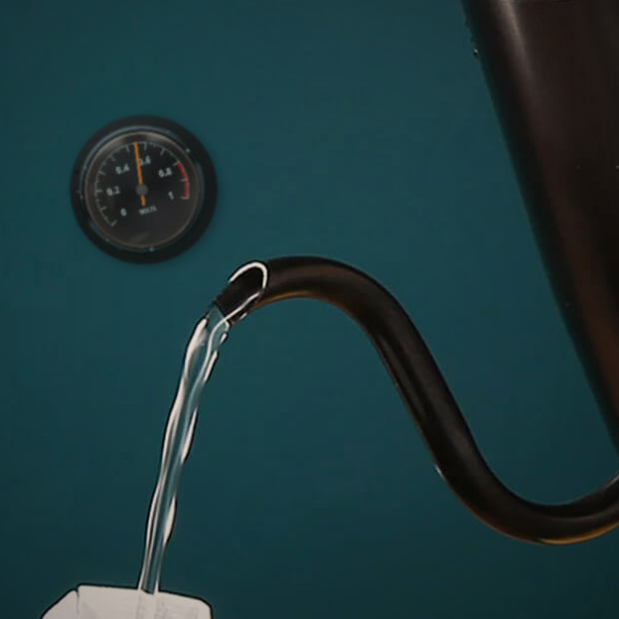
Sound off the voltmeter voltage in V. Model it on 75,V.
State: 0.55,V
